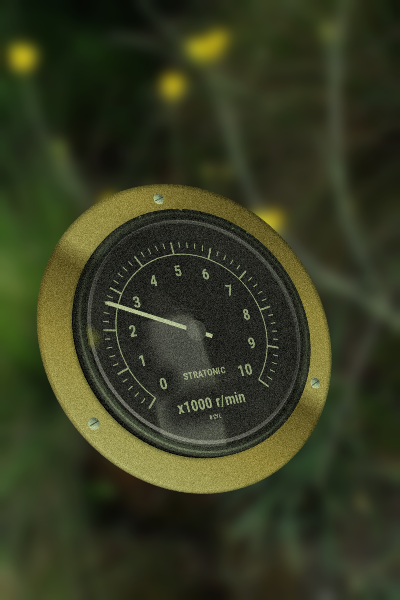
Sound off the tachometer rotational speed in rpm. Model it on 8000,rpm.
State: 2600,rpm
